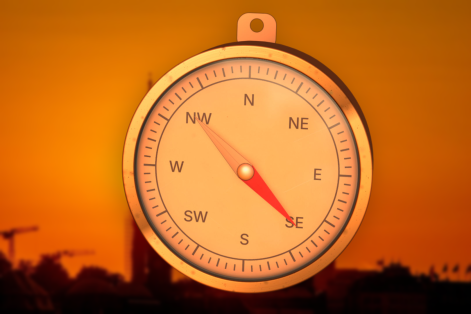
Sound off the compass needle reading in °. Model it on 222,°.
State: 135,°
